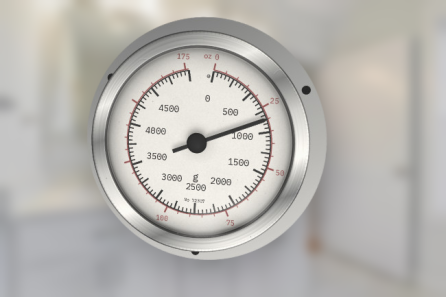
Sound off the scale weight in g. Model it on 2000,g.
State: 850,g
